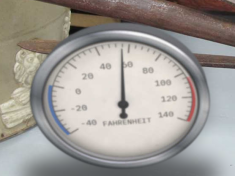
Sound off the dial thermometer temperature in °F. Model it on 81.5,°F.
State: 56,°F
